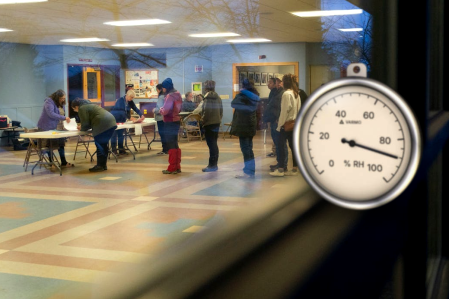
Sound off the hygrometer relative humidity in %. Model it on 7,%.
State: 88,%
